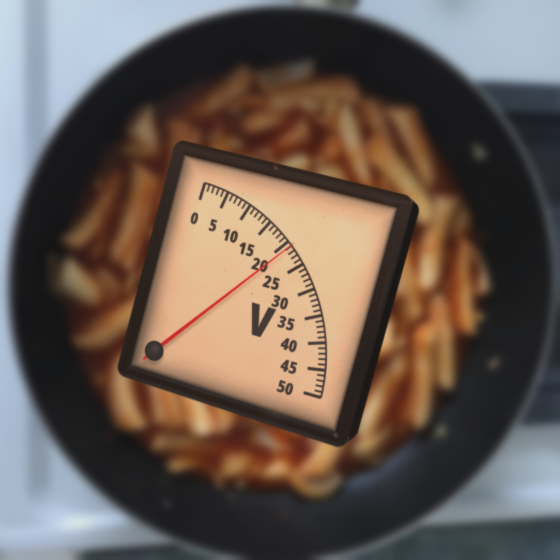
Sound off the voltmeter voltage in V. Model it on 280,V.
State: 21,V
